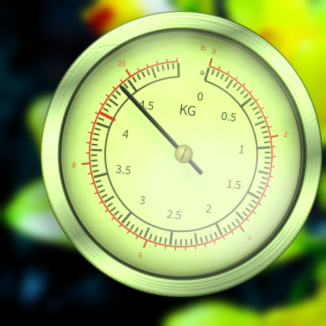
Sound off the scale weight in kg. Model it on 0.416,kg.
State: 4.4,kg
